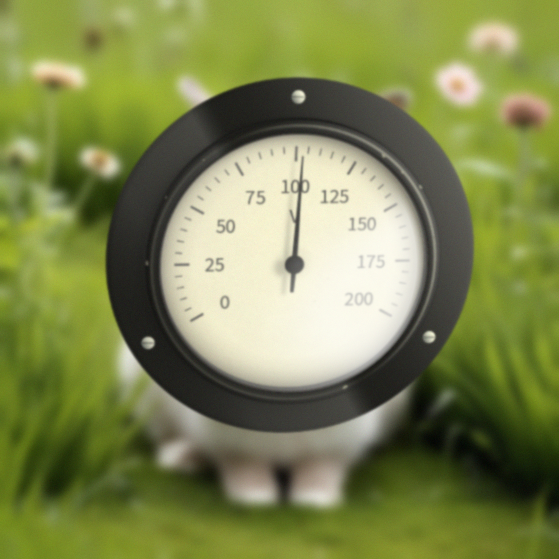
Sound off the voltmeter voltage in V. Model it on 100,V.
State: 102.5,V
